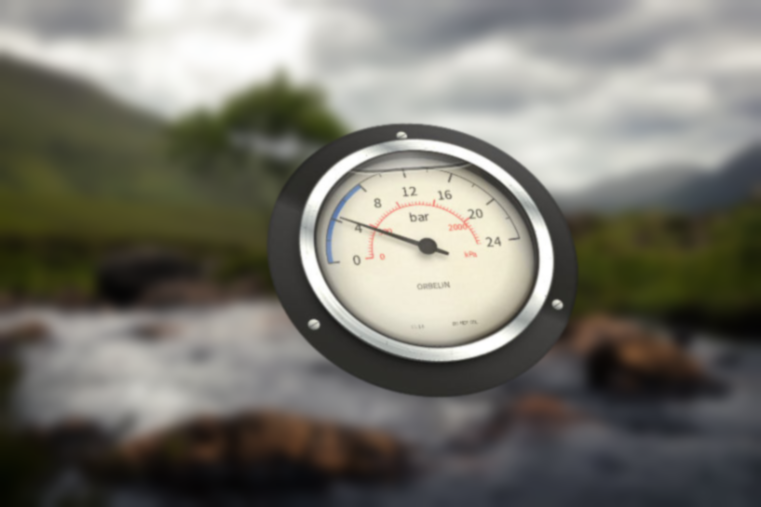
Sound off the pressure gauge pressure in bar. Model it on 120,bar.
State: 4,bar
